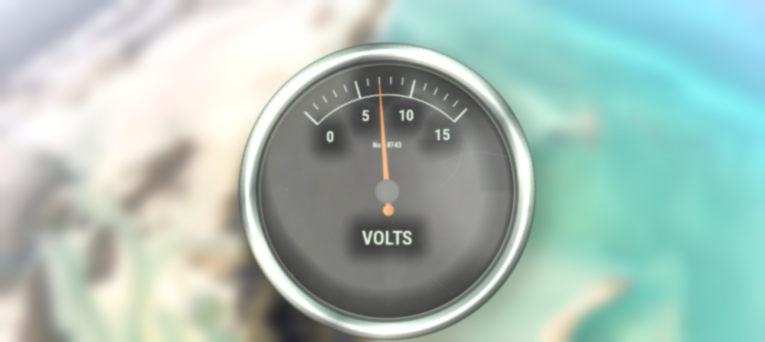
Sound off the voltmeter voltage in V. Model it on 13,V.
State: 7,V
